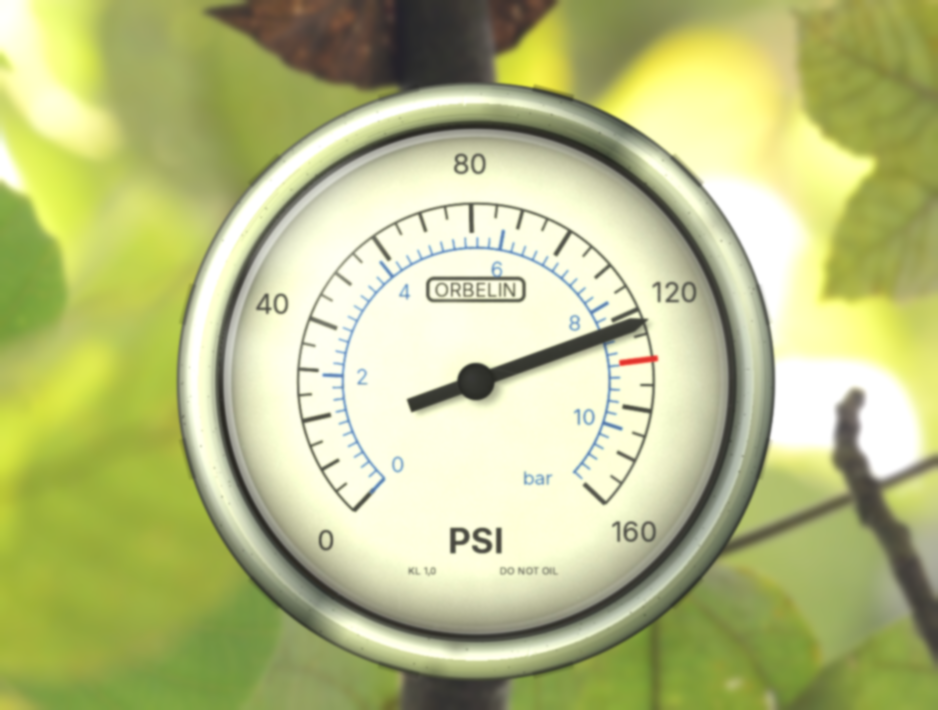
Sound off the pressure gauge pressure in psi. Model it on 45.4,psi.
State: 122.5,psi
